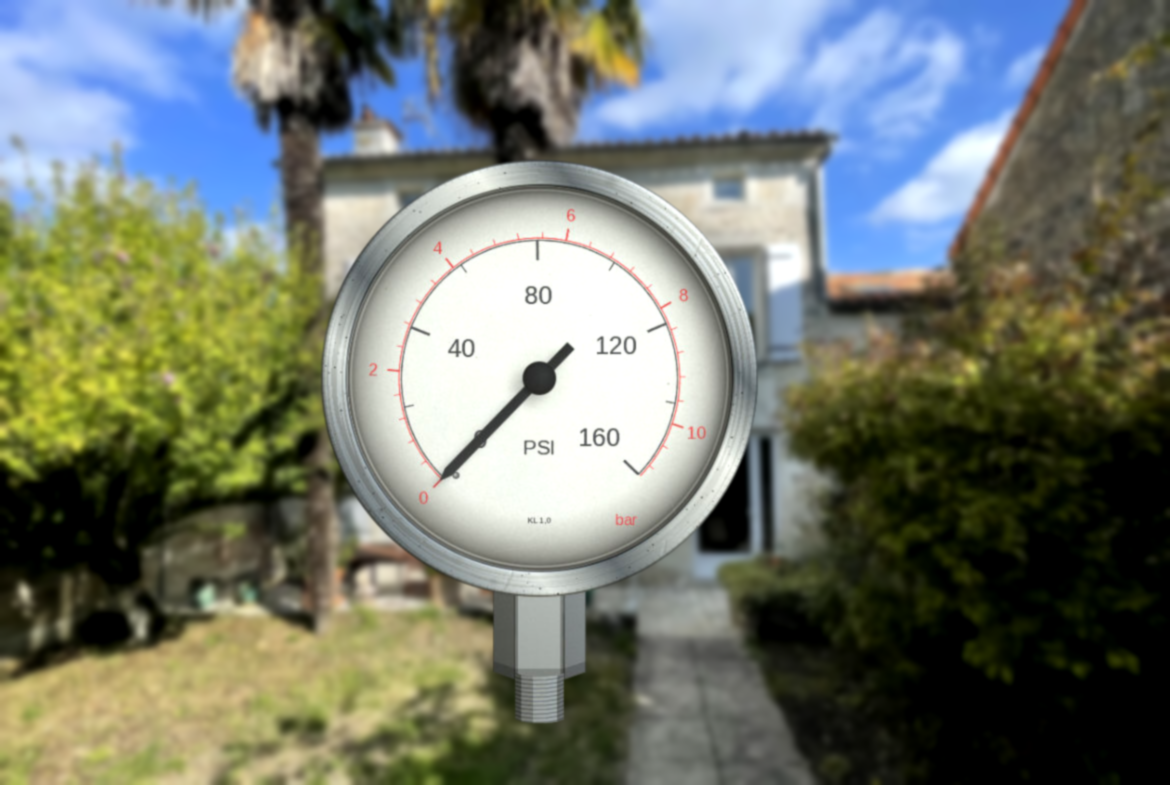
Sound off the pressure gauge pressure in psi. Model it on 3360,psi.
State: 0,psi
